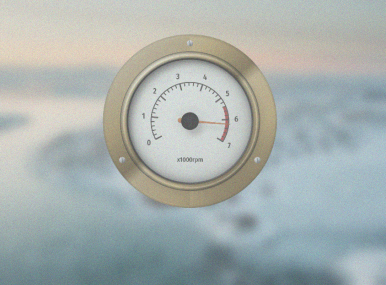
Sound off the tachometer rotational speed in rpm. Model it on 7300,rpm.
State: 6200,rpm
